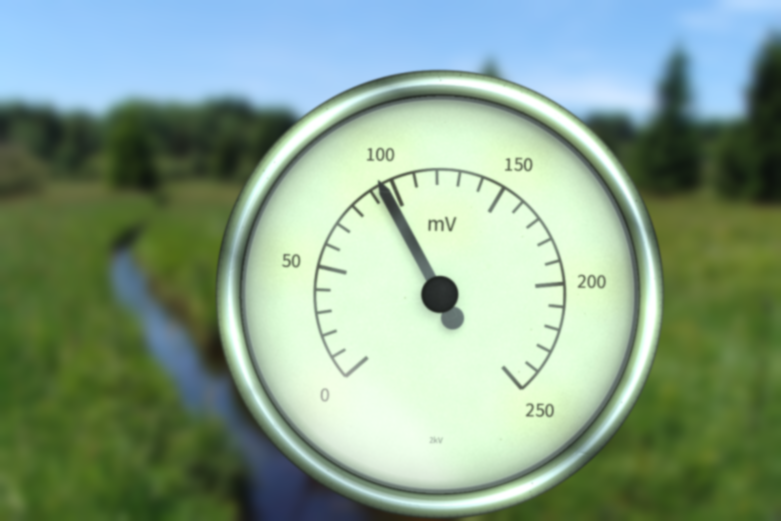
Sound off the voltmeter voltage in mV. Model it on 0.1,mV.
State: 95,mV
